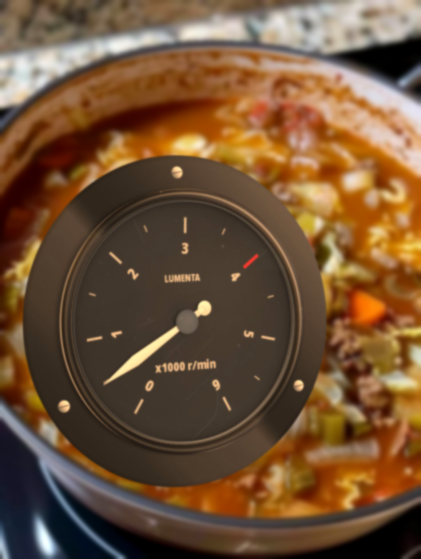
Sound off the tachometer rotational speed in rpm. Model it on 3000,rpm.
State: 500,rpm
